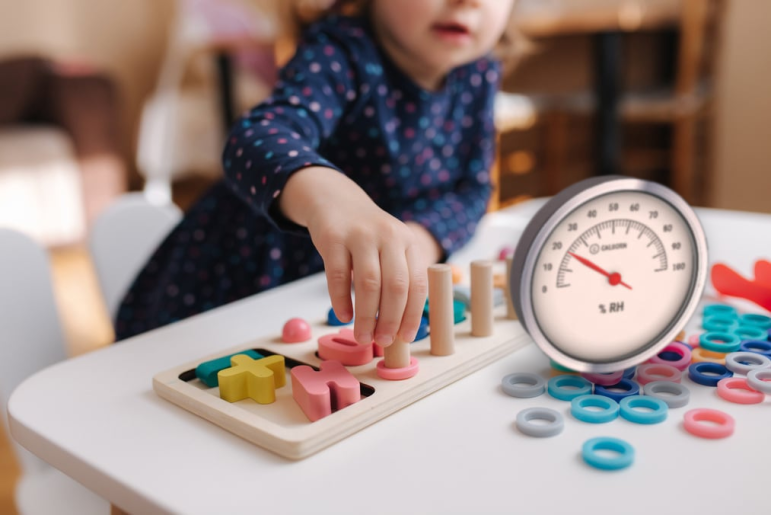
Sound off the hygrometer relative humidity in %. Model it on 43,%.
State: 20,%
